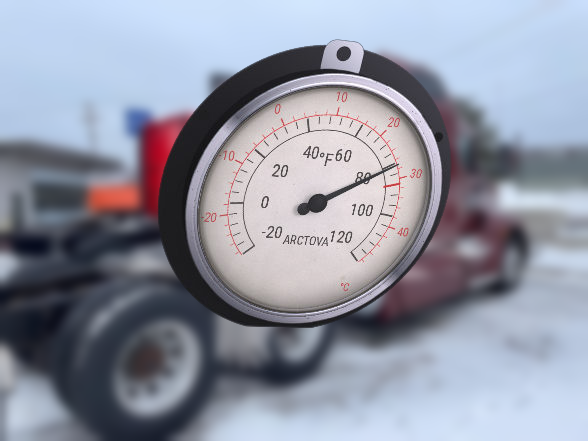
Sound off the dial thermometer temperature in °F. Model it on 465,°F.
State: 80,°F
